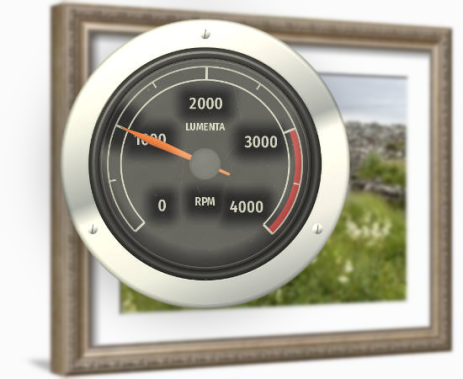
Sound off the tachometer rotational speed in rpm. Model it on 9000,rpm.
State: 1000,rpm
